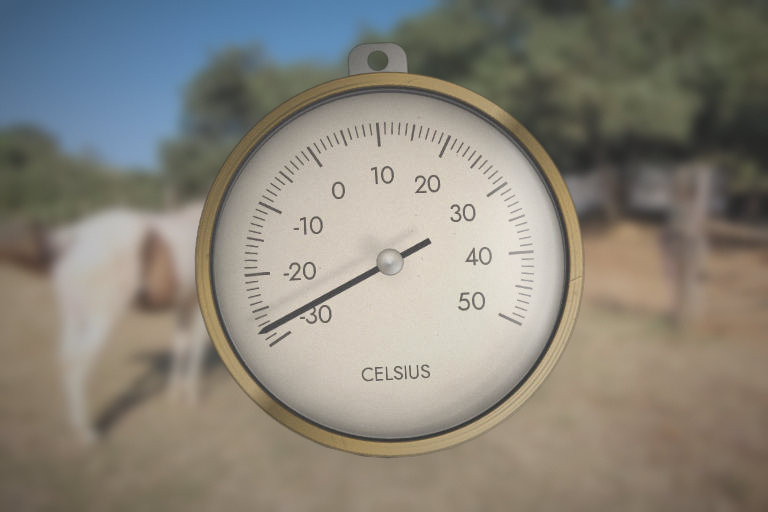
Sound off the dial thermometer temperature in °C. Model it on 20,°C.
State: -28,°C
